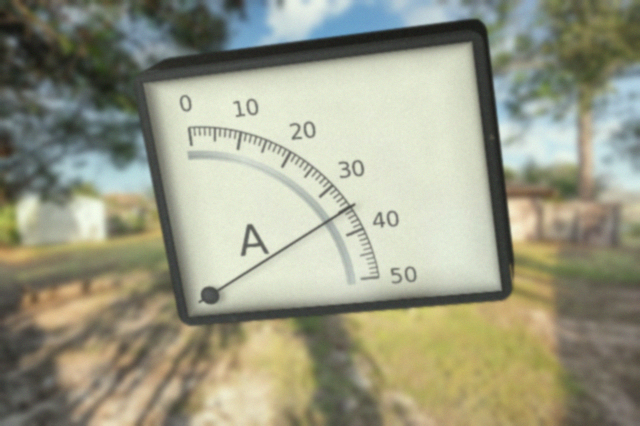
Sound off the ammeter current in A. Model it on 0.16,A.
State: 35,A
